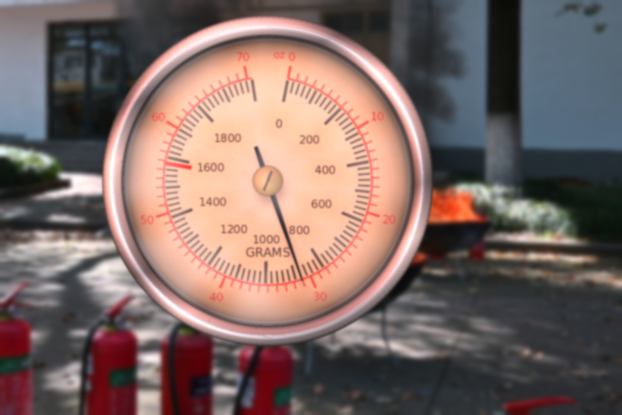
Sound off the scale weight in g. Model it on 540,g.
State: 880,g
